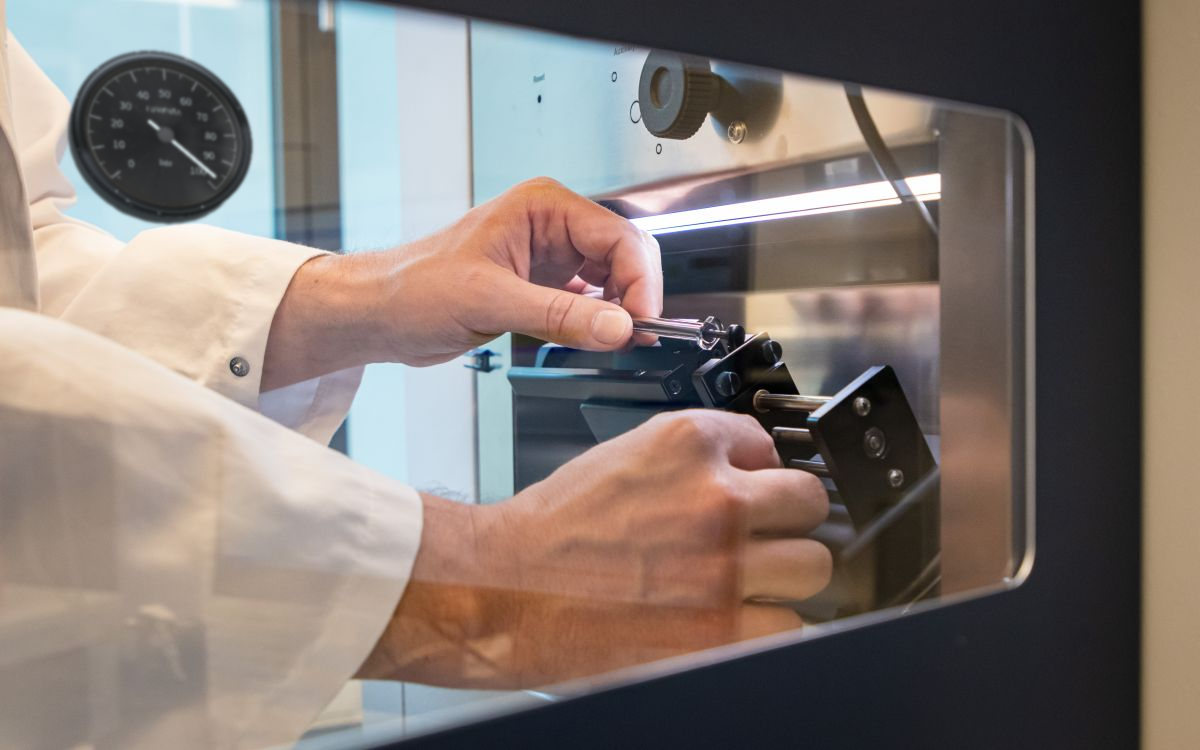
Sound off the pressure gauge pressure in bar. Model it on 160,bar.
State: 97.5,bar
